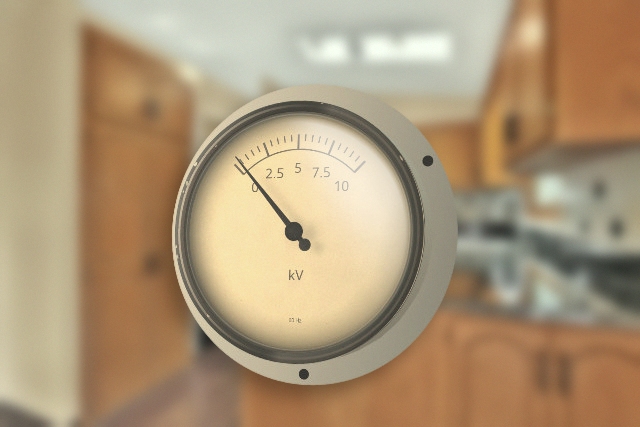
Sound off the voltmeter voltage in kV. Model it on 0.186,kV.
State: 0.5,kV
